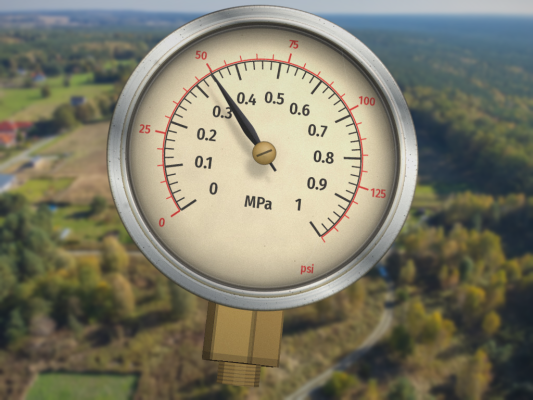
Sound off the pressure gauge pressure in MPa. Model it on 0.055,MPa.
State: 0.34,MPa
